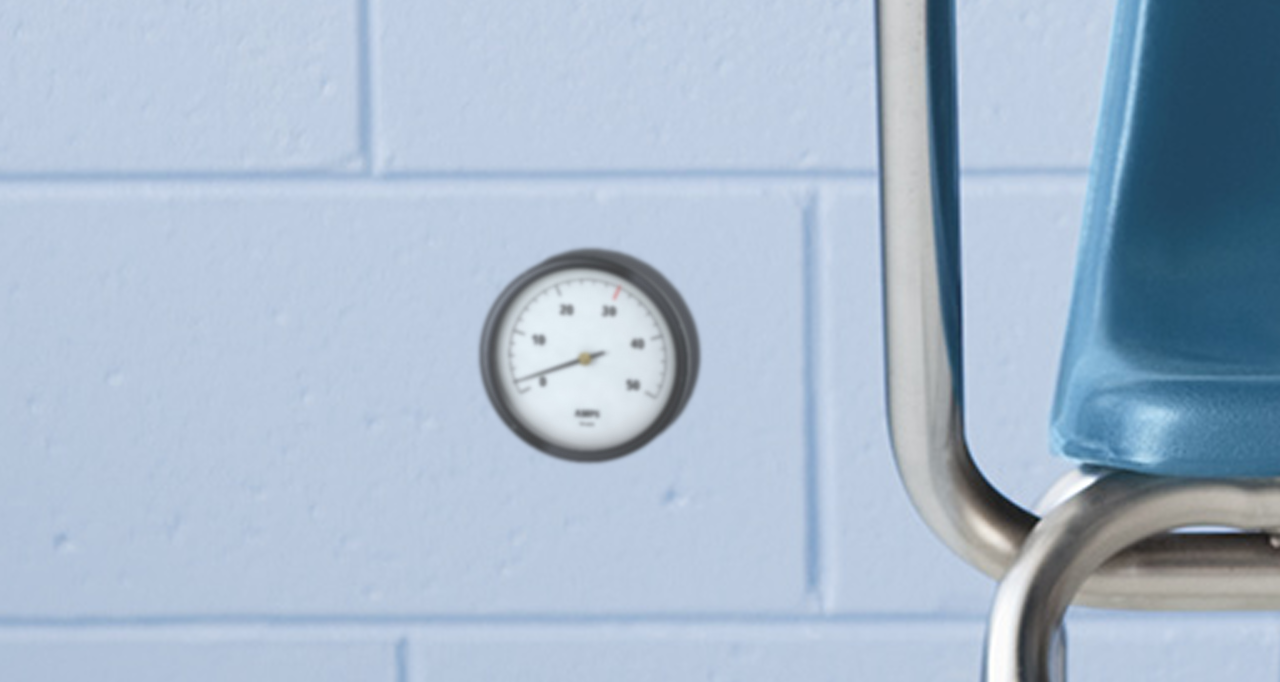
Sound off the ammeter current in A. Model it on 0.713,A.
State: 2,A
